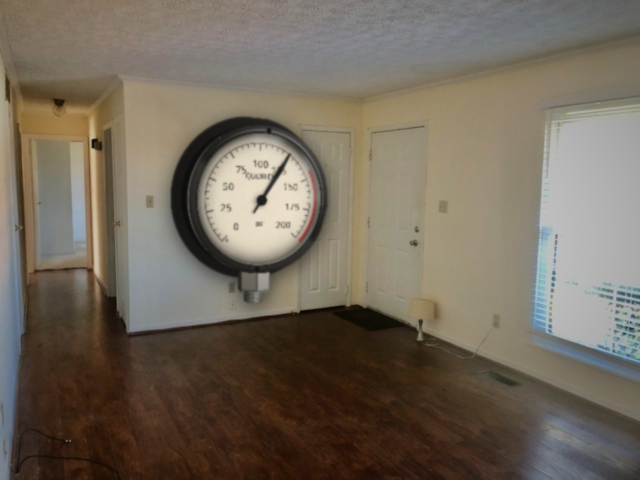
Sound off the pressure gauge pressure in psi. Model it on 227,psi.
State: 125,psi
